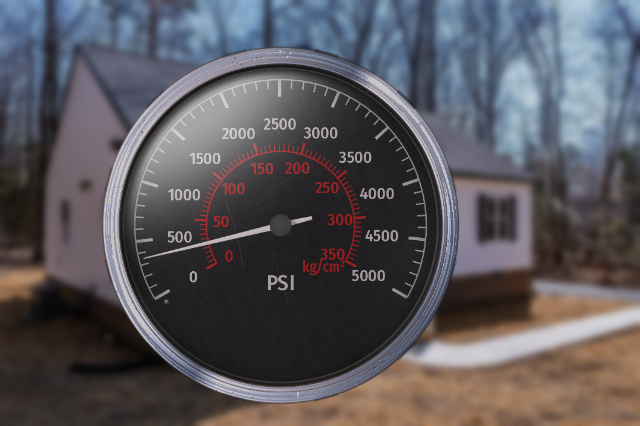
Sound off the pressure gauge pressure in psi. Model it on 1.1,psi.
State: 350,psi
